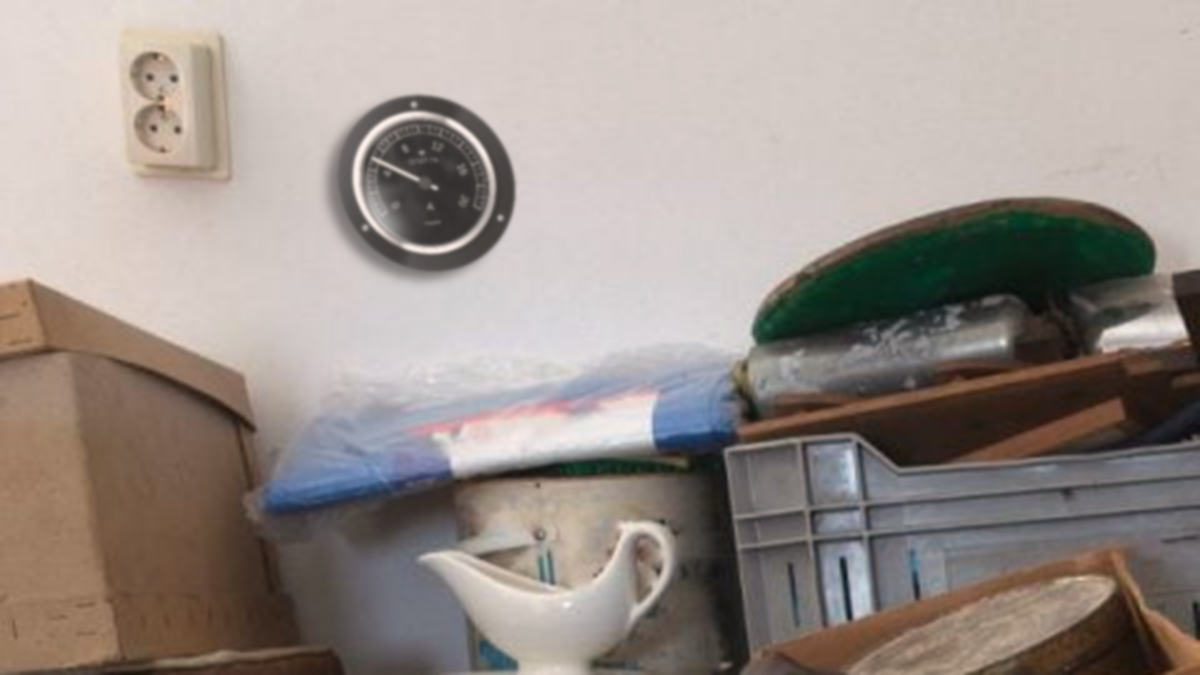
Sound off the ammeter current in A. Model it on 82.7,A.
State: 5,A
